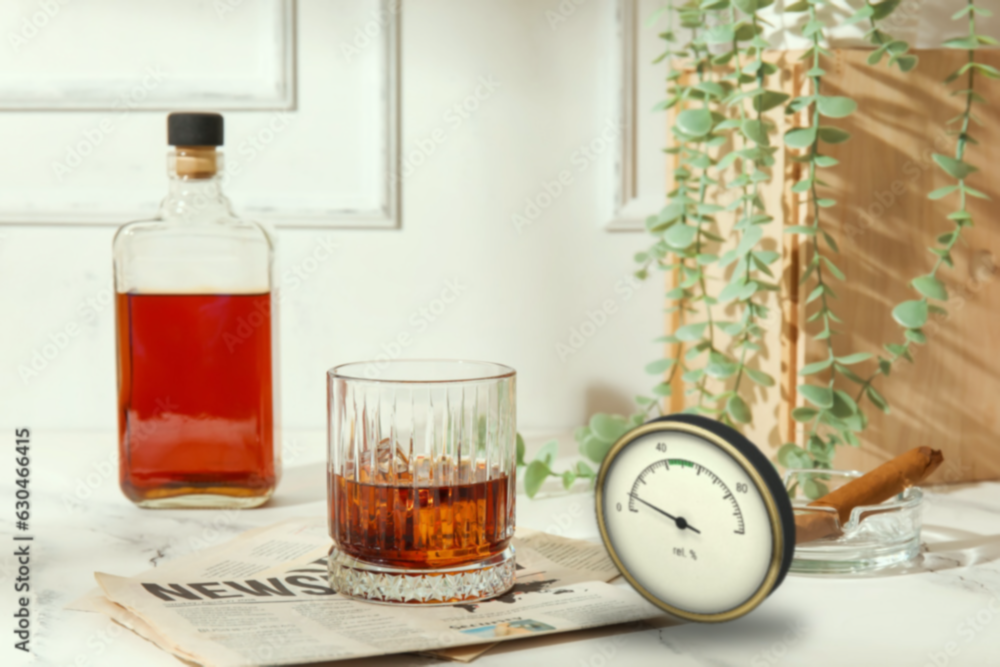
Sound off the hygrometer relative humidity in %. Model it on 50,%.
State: 10,%
